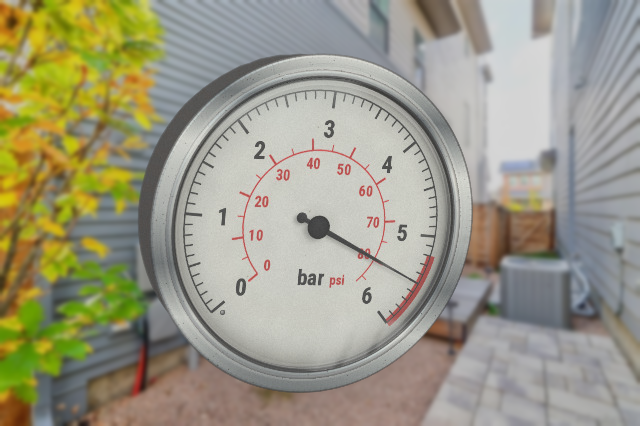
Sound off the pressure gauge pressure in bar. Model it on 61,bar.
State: 5.5,bar
